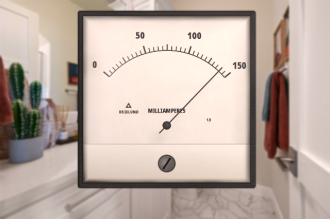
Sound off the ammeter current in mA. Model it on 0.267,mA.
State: 140,mA
